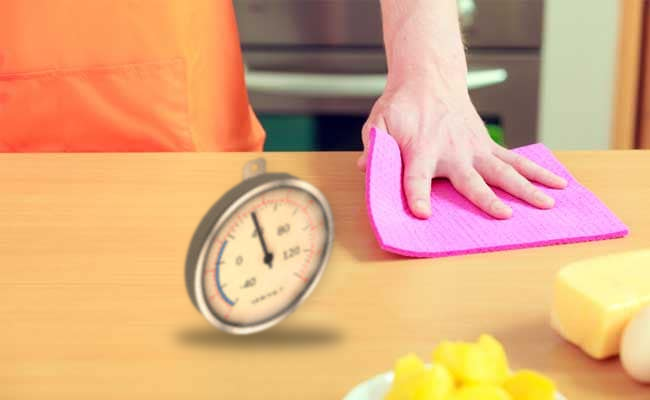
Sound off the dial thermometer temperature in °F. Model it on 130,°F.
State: 40,°F
